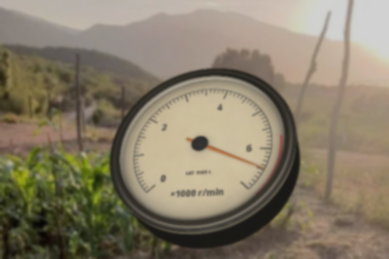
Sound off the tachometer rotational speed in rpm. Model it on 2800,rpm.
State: 6500,rpm
